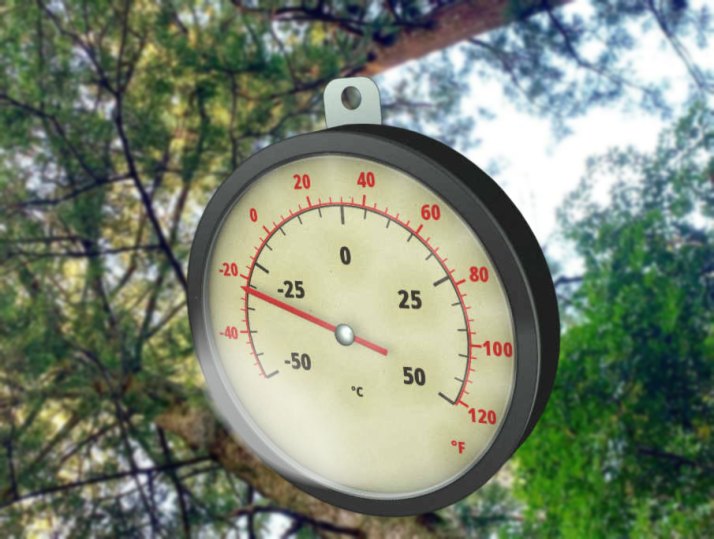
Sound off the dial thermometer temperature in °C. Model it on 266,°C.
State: -30,°C
